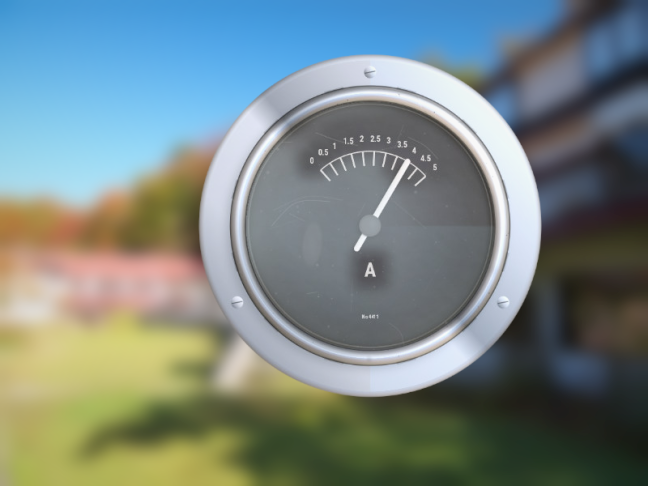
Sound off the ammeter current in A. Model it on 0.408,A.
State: 4,A
